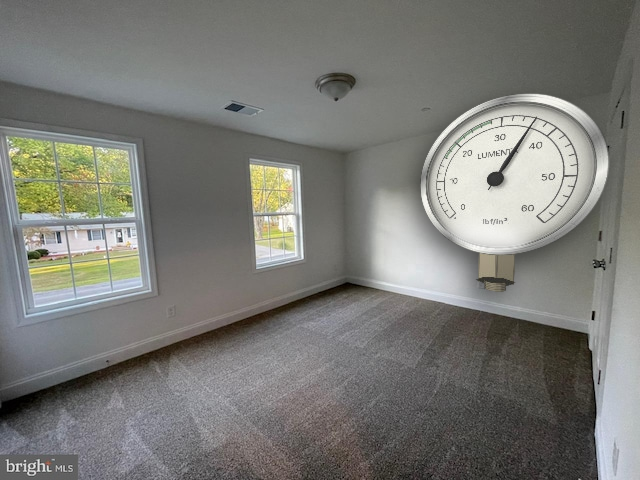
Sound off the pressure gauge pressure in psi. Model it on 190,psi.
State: 36,psi
